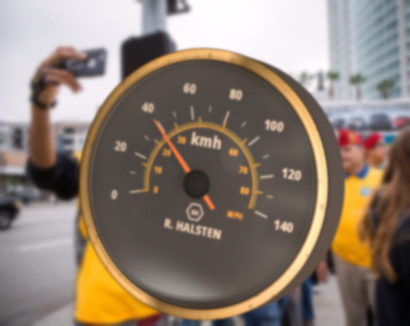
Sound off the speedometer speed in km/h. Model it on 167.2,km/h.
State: 40,km/h
